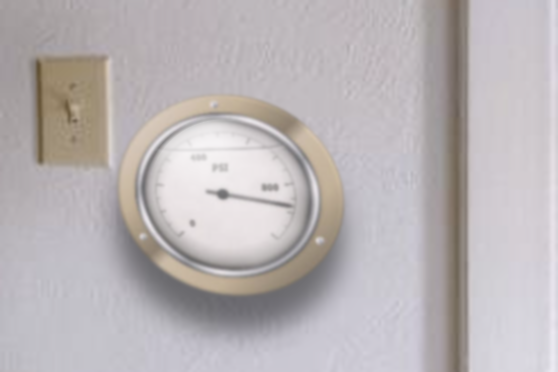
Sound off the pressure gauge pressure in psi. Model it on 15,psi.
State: 875,psi
